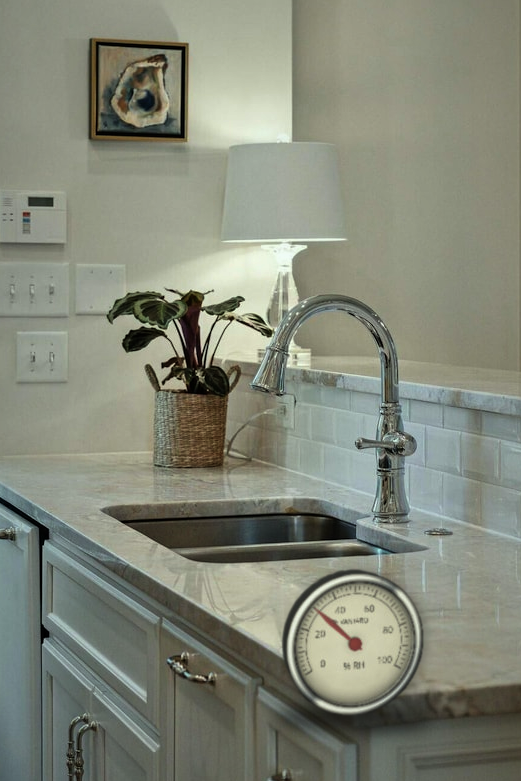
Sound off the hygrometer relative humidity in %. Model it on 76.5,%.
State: 30,%
